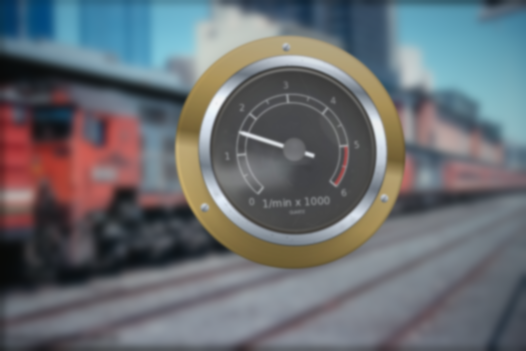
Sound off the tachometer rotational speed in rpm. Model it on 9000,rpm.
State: 1500,rpm
